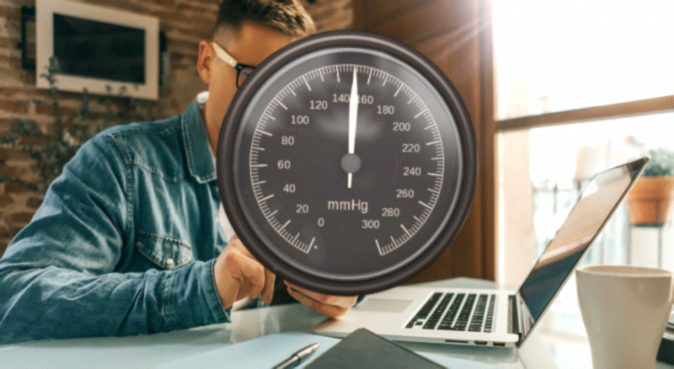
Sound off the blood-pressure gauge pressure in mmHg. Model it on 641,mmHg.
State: 150,mmHg
